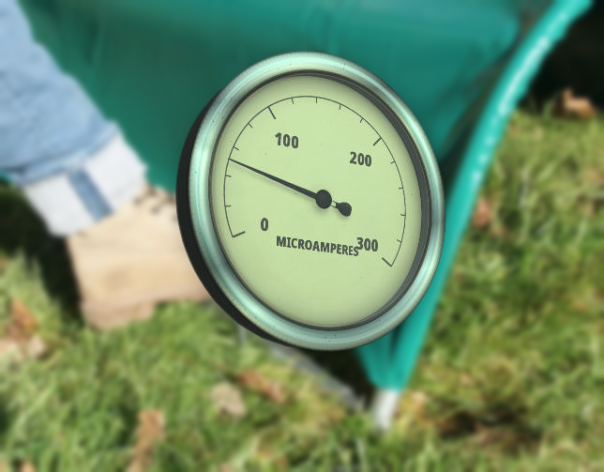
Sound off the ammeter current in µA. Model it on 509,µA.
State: 50,µA
